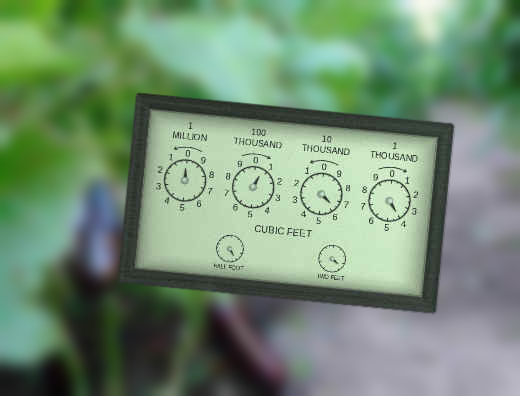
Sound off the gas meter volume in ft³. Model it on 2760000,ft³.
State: 6400,ft³
